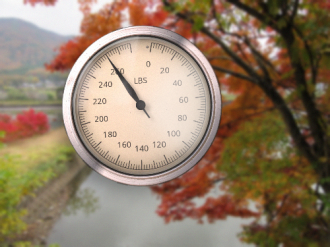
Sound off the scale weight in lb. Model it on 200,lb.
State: 260,lb
